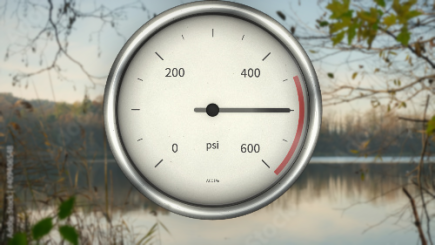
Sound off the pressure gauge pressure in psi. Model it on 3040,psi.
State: 500,psi
